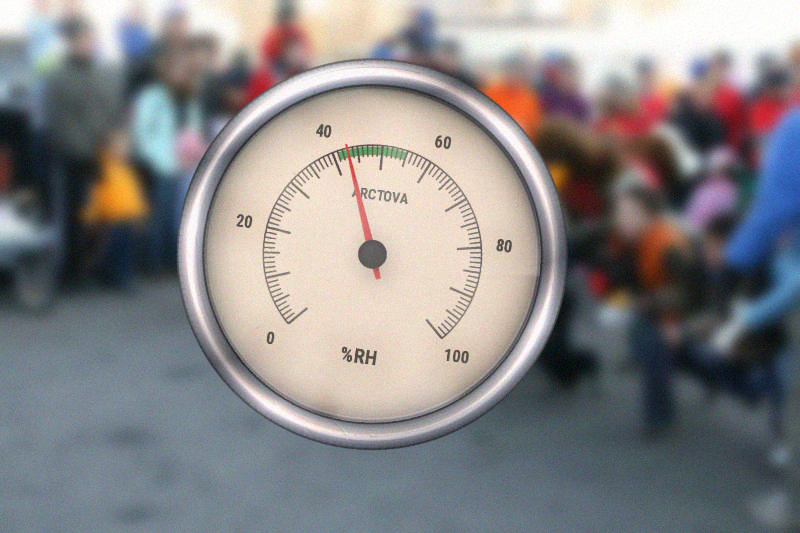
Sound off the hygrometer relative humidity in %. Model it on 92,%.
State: 43,%
